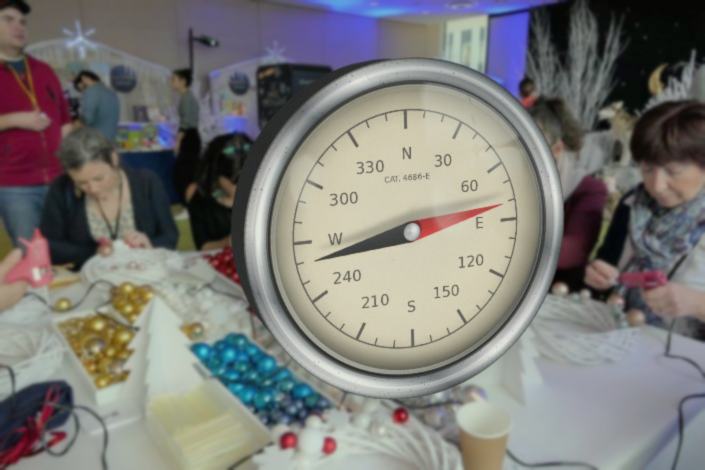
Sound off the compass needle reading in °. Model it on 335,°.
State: 80,°
